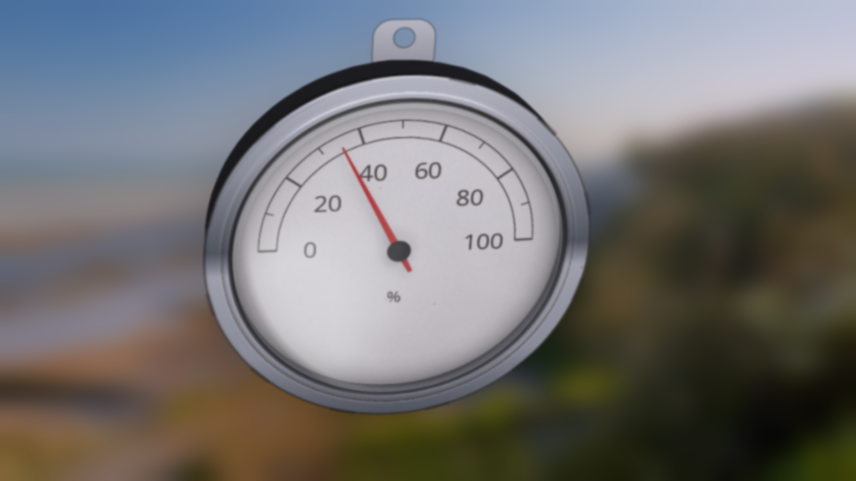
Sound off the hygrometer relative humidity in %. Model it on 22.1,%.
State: 35,%
